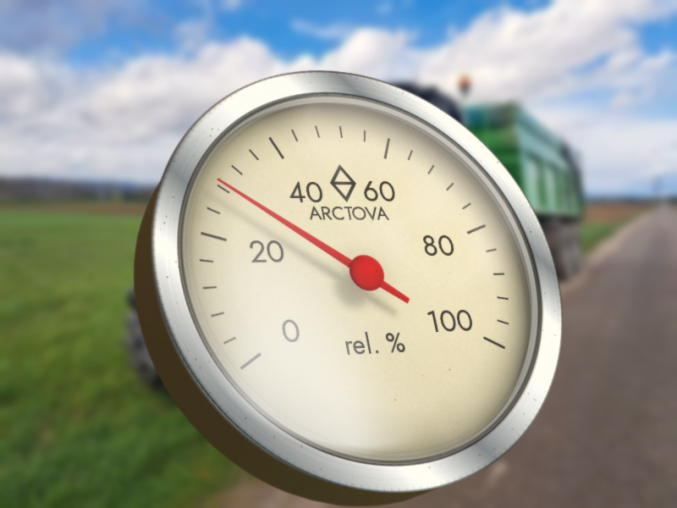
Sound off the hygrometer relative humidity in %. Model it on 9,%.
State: 28,%
